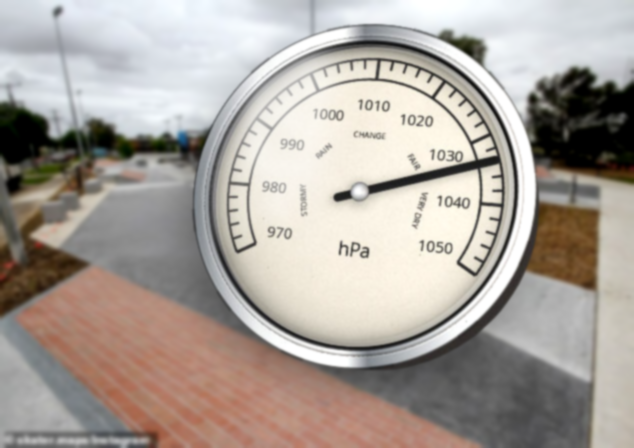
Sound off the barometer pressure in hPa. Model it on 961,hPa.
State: 1034,hPa
